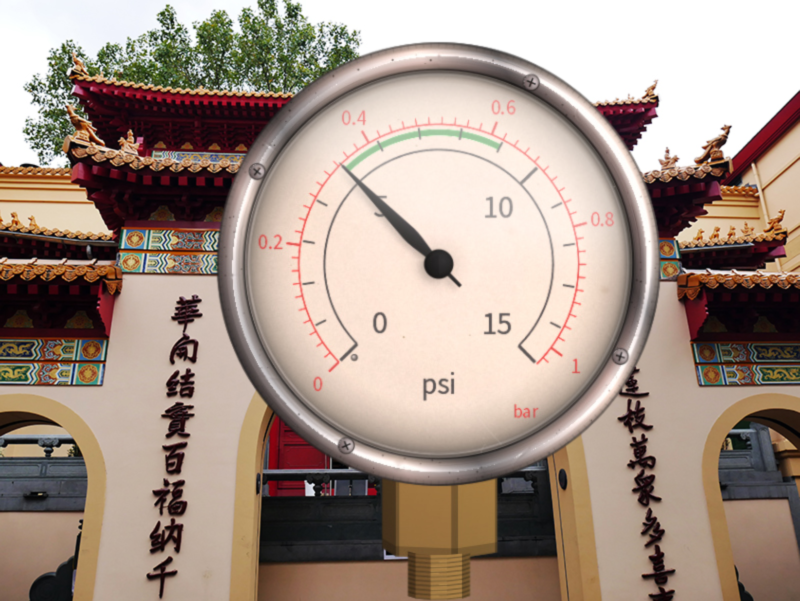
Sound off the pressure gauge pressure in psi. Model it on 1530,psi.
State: 5,psi
